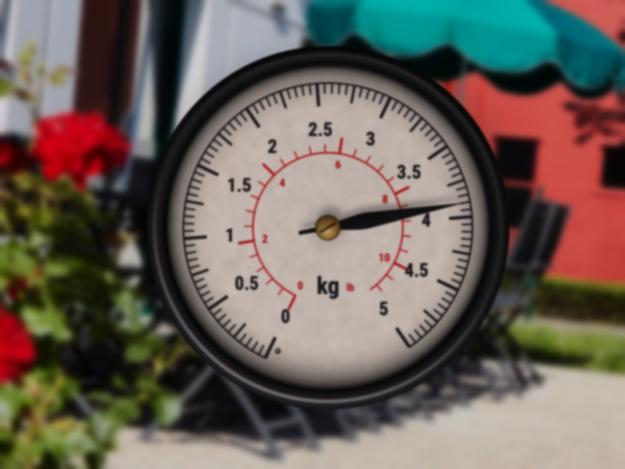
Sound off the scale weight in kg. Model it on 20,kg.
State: 3.9,kg
